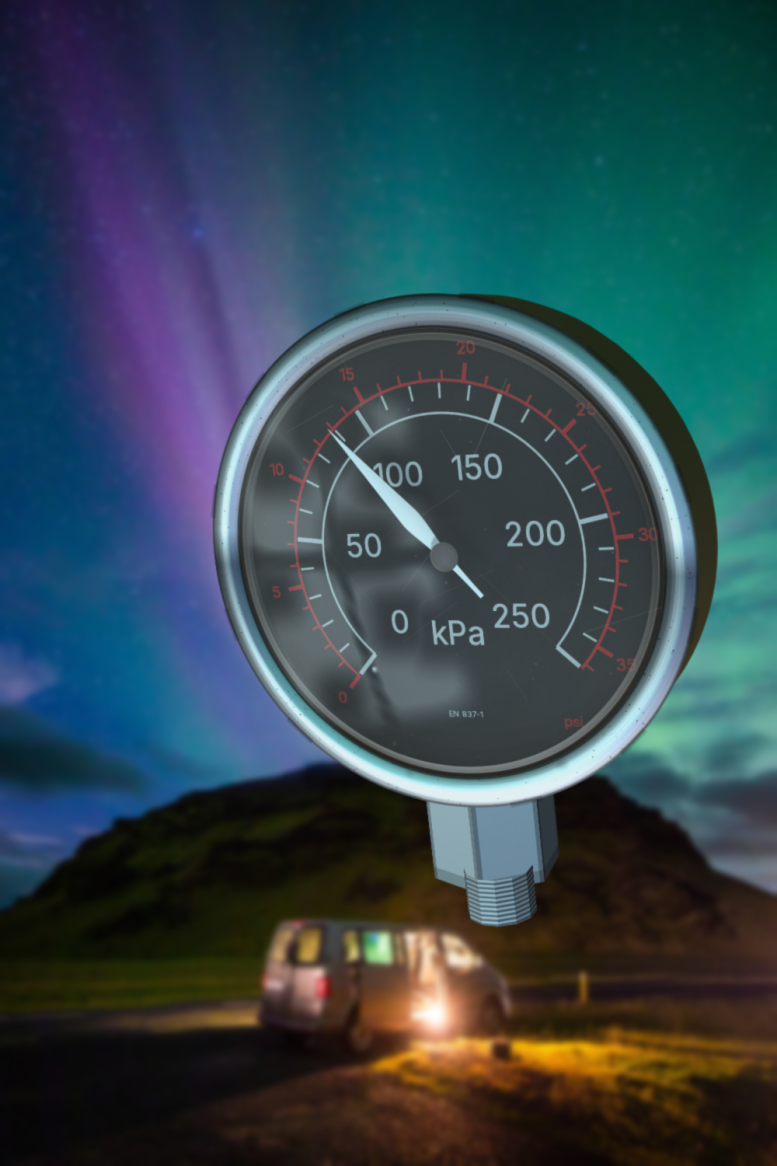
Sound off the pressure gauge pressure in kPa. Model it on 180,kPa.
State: 90,kPa
